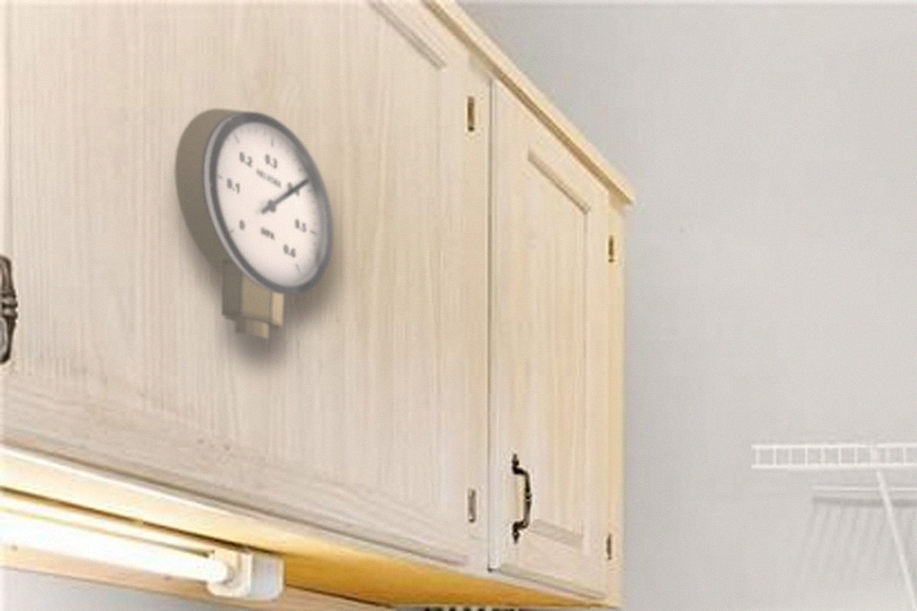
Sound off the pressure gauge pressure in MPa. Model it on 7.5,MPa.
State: 0.4,MPa
